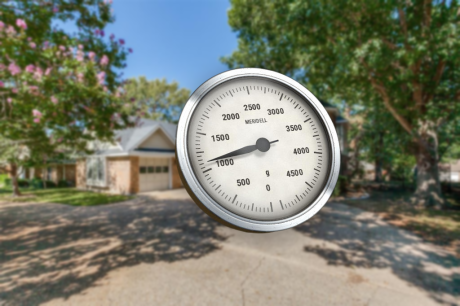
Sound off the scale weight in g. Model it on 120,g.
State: 1100,g
